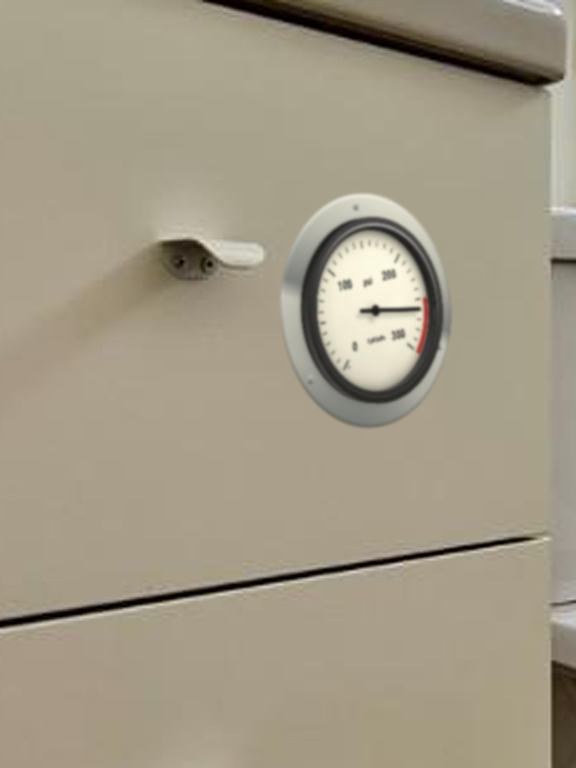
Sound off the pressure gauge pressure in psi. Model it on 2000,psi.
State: 260,psi
